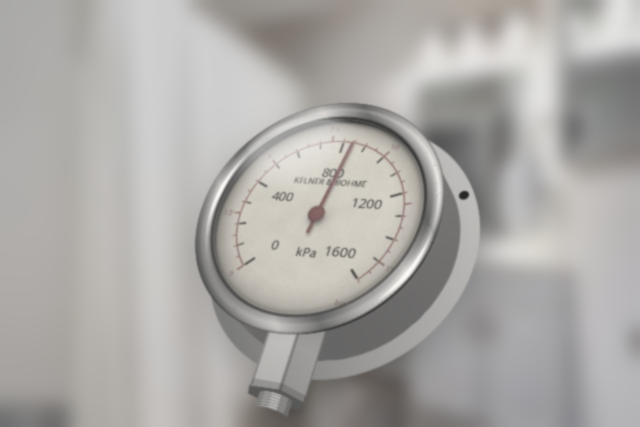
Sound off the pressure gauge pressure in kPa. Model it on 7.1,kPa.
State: 850,kPa
